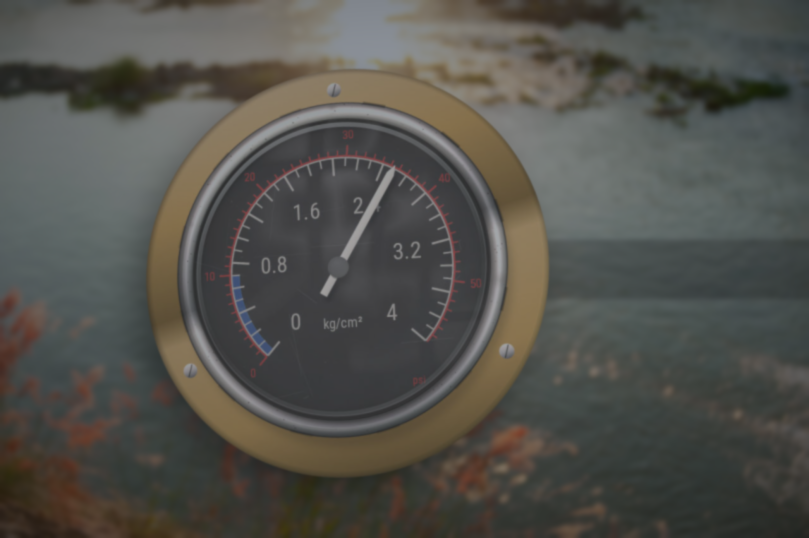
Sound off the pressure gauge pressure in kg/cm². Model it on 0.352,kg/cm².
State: 2.5,kg/cm²
